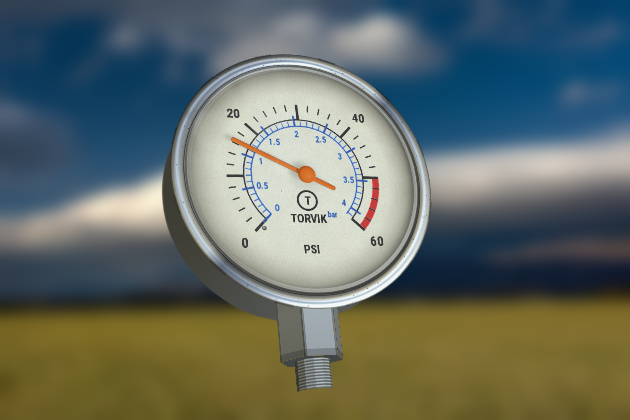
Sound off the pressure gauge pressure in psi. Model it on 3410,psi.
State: 16,psi
